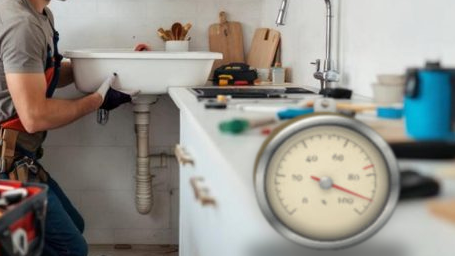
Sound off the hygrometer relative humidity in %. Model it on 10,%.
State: 92,%
